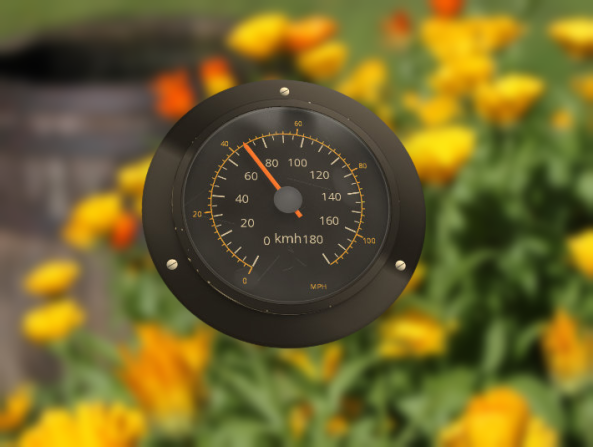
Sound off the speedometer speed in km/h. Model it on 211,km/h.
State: 70,km/h
